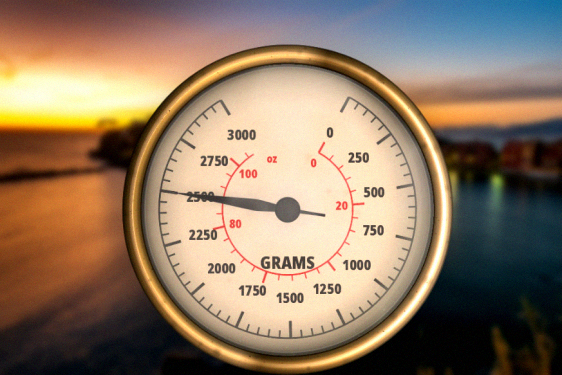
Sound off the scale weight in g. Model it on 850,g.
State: 2500,g
